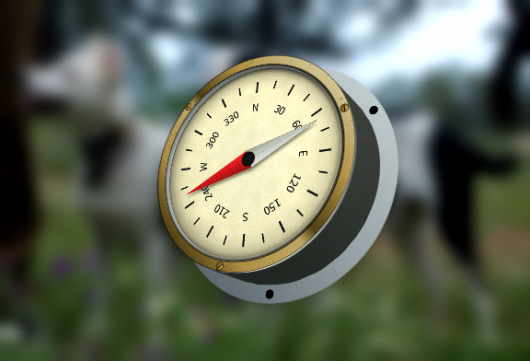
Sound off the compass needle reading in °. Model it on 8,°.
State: 247.5,°
